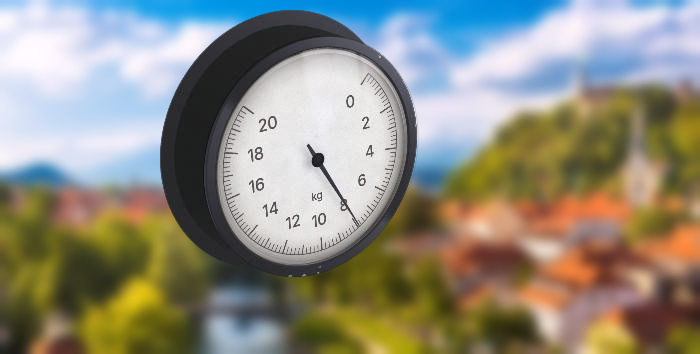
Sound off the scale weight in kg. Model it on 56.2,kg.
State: 8,kg
